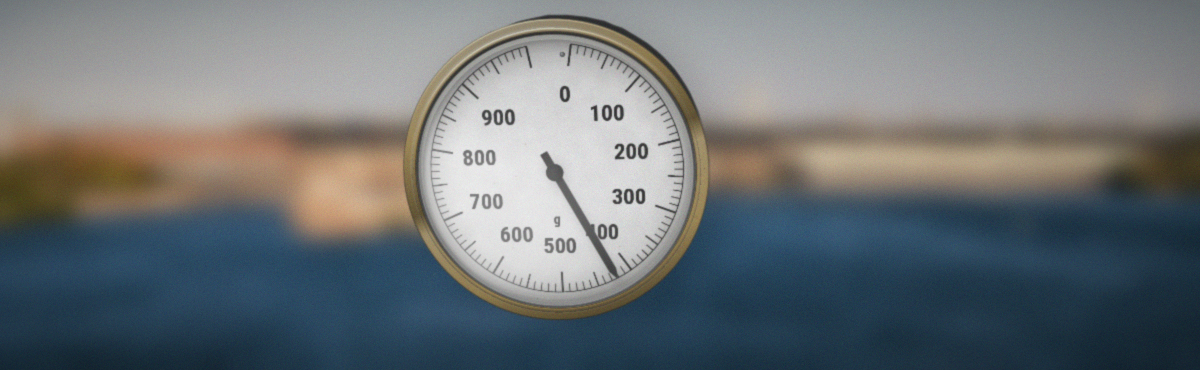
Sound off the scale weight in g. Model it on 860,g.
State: 420,g
